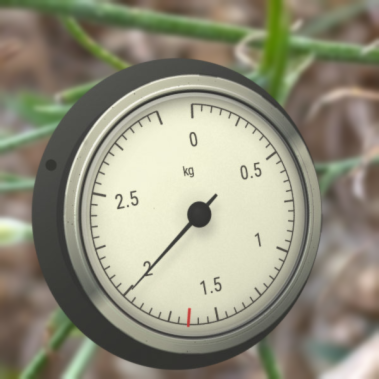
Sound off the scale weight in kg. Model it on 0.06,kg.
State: 2,kg
